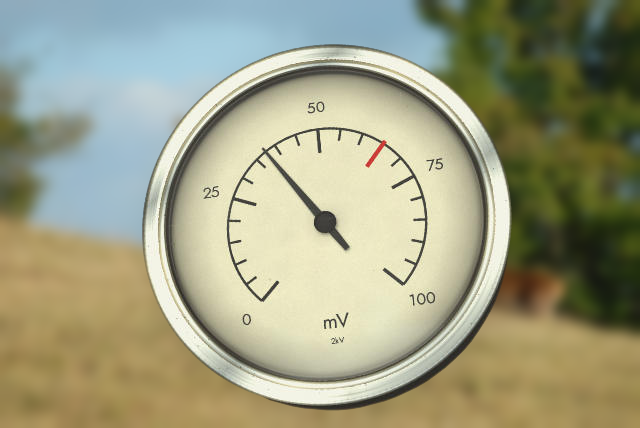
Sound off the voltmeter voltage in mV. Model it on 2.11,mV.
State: 37.5,mV
